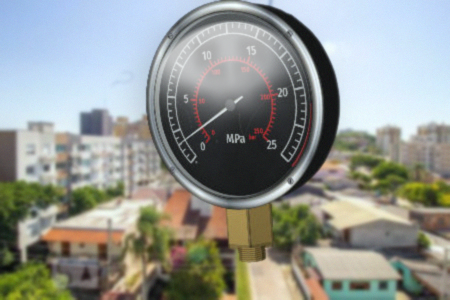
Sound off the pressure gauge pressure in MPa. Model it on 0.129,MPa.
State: 1.5,MPa
